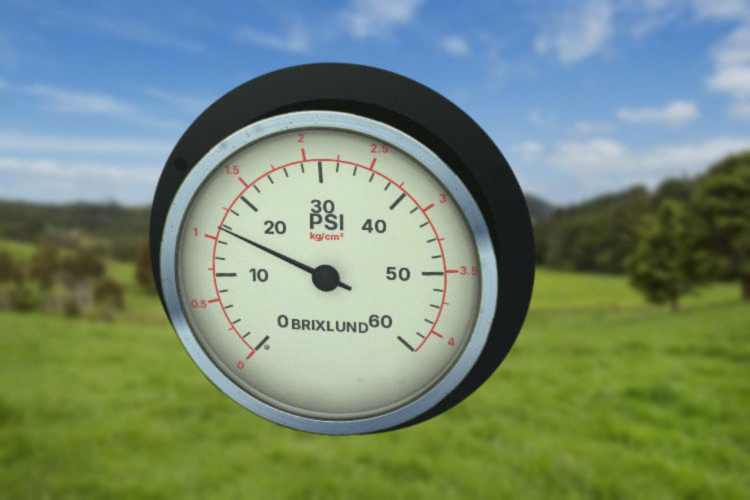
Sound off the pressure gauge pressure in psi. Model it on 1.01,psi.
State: 16,psi
